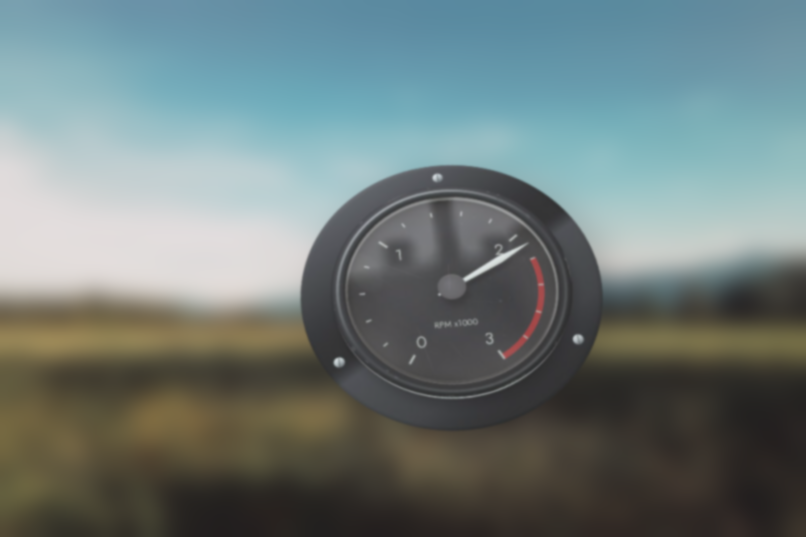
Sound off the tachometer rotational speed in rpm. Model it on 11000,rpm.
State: 2100,rpm
